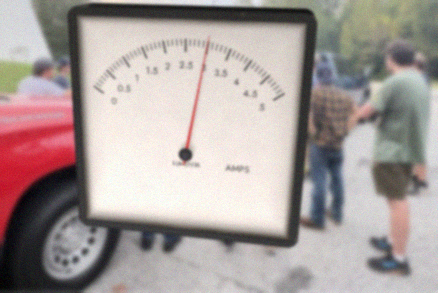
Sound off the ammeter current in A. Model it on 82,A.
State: 3,A
